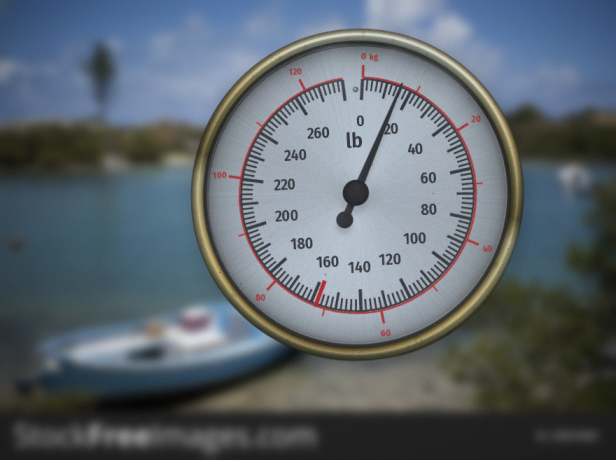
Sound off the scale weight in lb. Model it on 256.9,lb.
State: 16,lb
